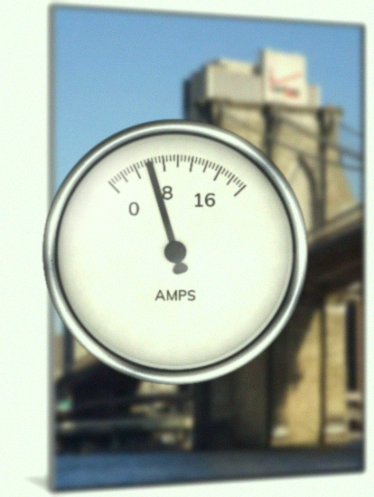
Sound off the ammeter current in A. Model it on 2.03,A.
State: 6,A
